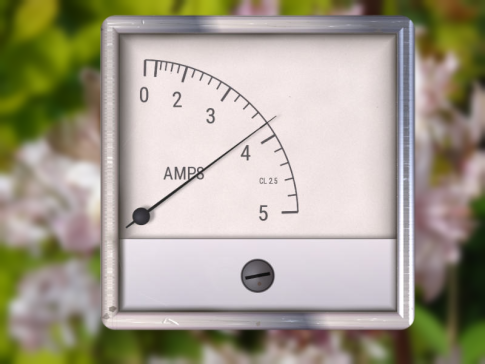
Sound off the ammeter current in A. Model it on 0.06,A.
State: 3.8,A
